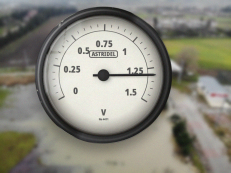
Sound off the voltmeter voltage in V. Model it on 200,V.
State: 1.3,V
